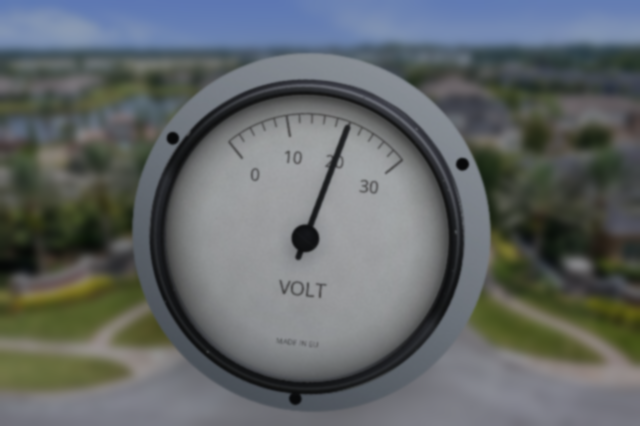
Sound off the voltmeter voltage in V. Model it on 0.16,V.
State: 20,V
